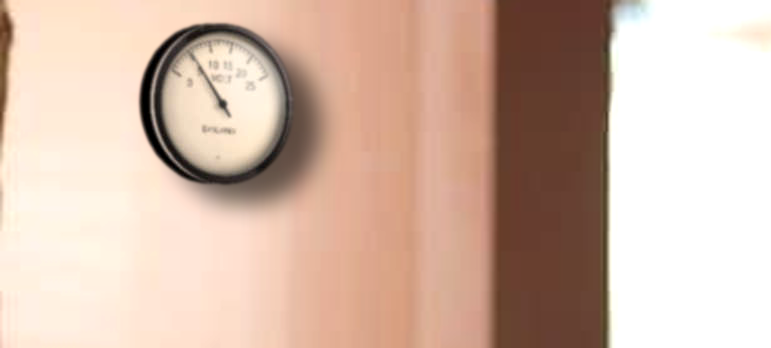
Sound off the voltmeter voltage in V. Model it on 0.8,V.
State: 5,V
